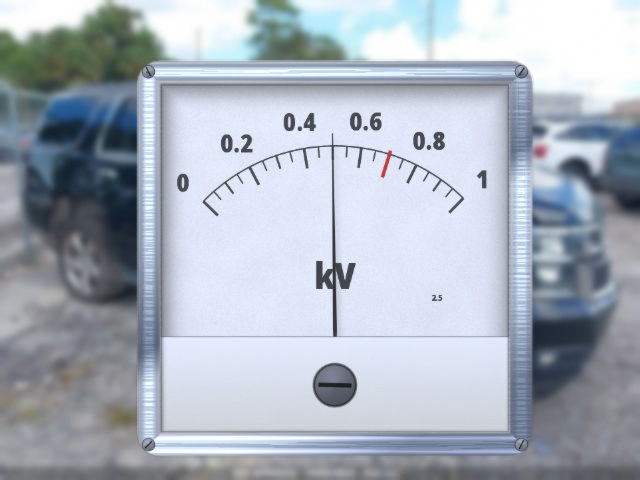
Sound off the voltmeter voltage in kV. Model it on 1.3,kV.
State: 0.5,kV
